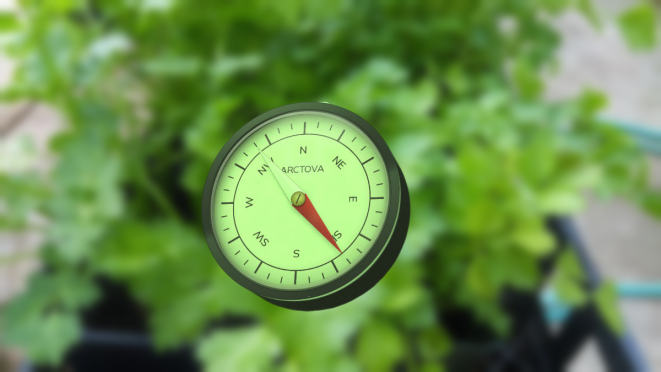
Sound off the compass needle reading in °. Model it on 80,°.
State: 140,°
